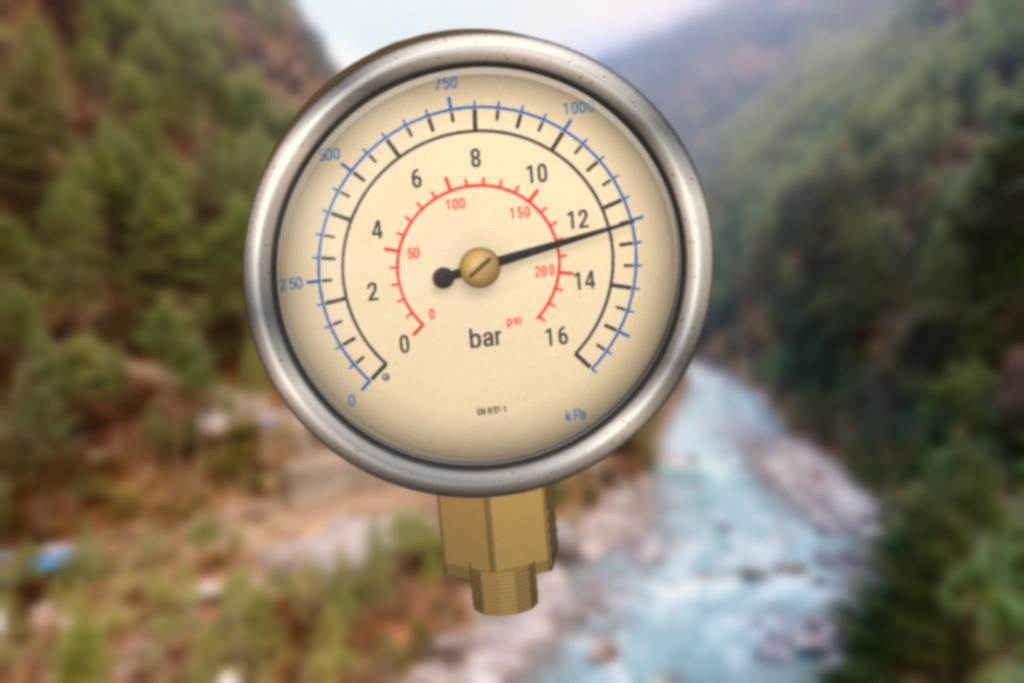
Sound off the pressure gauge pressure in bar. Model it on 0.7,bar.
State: 12.5,bar
